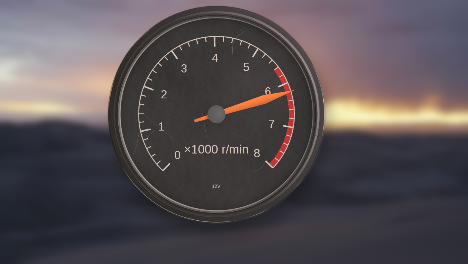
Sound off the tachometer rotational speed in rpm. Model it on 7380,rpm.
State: 6200,rpm
